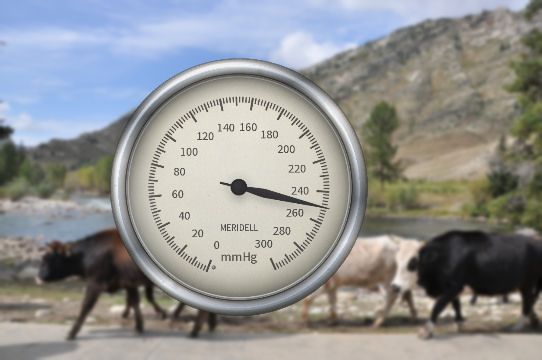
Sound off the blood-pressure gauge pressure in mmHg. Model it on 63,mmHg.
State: 250,mmHg
